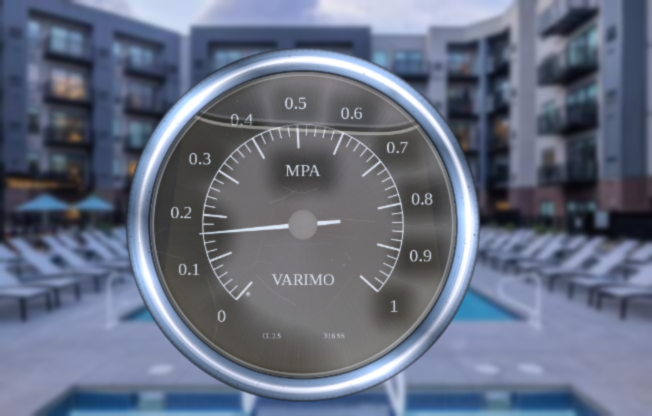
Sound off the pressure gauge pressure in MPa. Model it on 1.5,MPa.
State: 0.16,MPa
